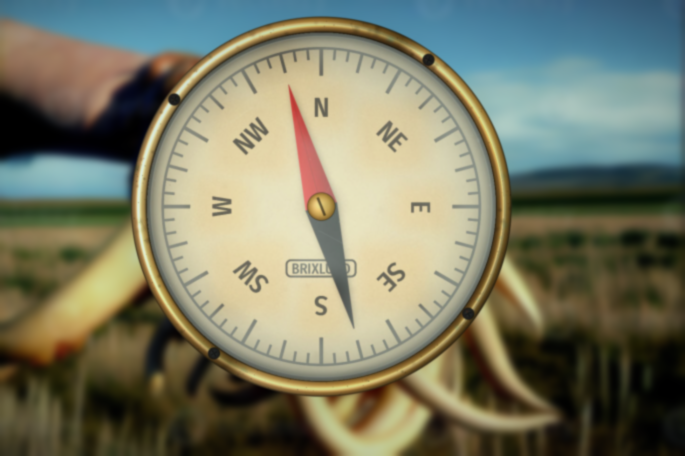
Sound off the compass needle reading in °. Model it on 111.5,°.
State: 345,°
